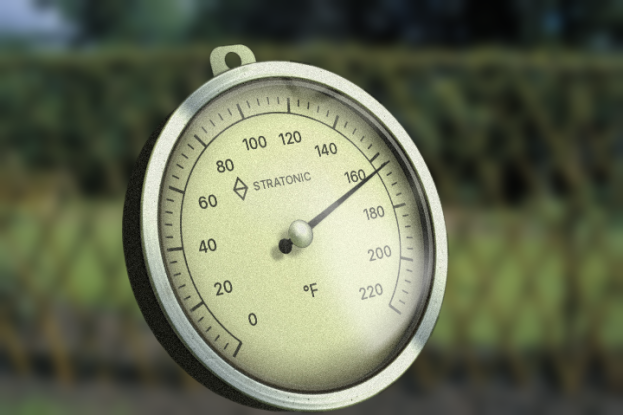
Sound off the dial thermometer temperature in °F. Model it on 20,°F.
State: 164,°F
